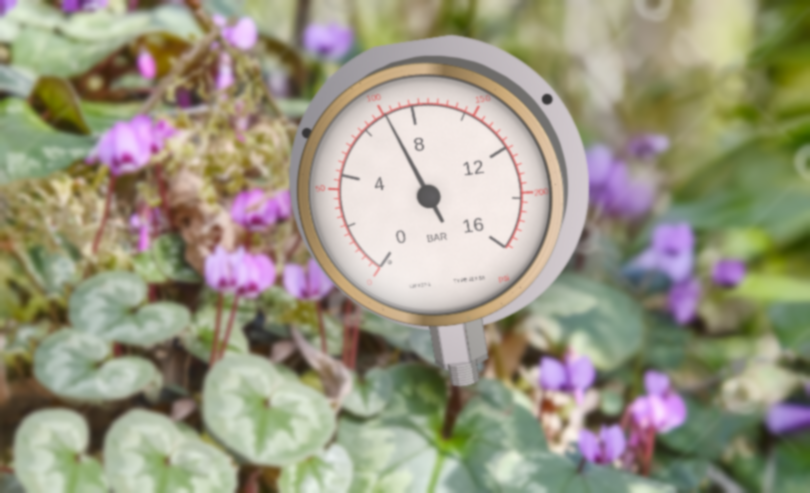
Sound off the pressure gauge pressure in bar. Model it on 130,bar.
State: 7,bar
